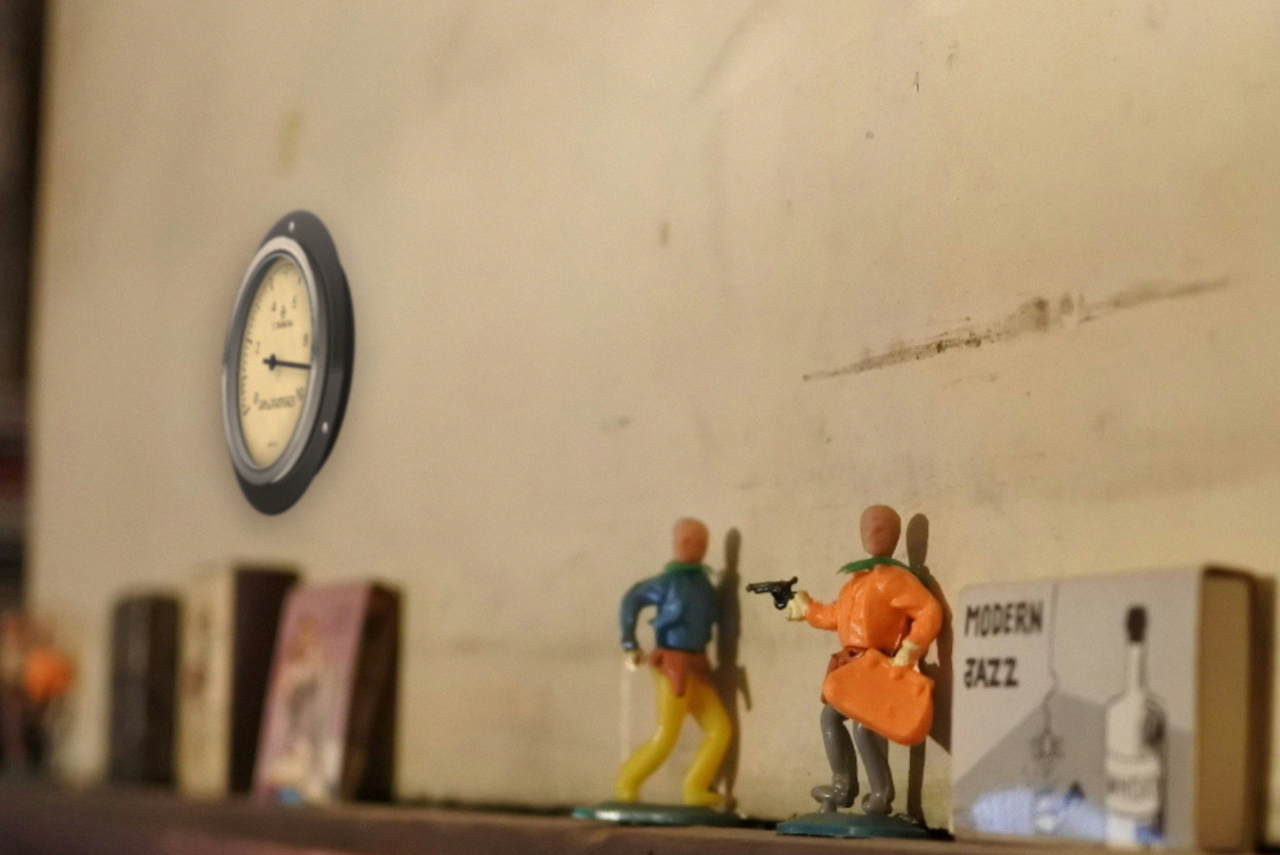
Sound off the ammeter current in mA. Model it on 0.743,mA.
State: 9,mA
